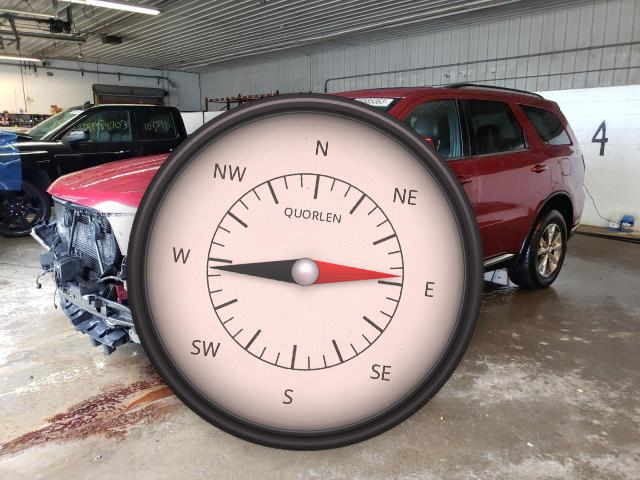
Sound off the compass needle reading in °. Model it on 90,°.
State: 85,°
